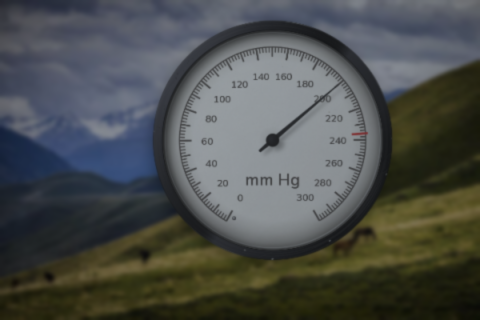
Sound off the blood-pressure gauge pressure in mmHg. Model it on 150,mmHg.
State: 200,mmHg
